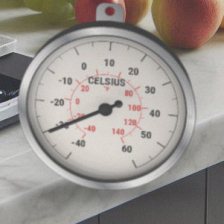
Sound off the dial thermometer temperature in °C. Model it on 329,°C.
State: -30,°C
